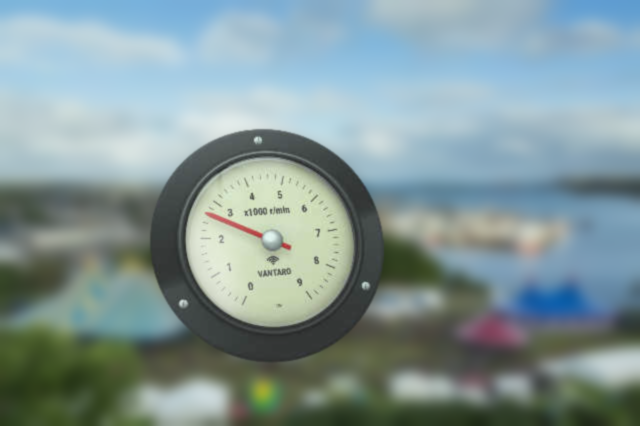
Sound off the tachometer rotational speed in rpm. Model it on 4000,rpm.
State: 2600,rpm
